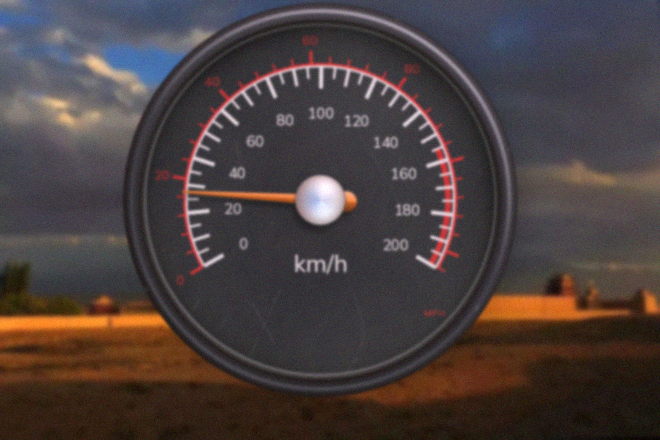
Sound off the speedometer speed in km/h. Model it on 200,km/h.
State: 27.5,km/h
